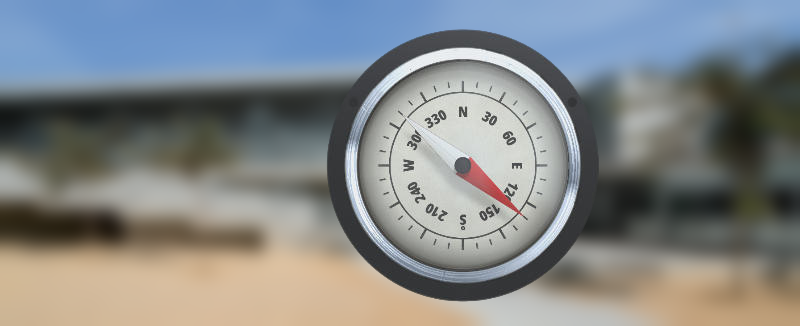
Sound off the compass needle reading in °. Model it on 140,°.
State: 130,°
